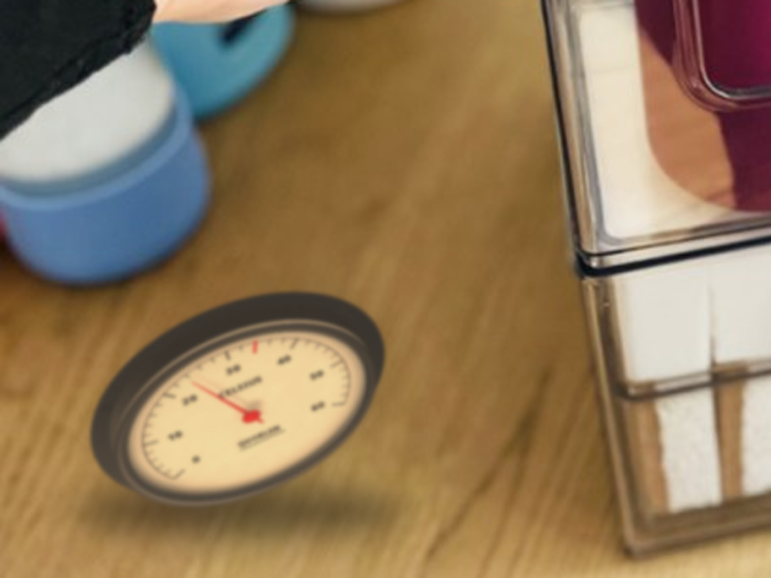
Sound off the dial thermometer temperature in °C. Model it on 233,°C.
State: 24,°C
